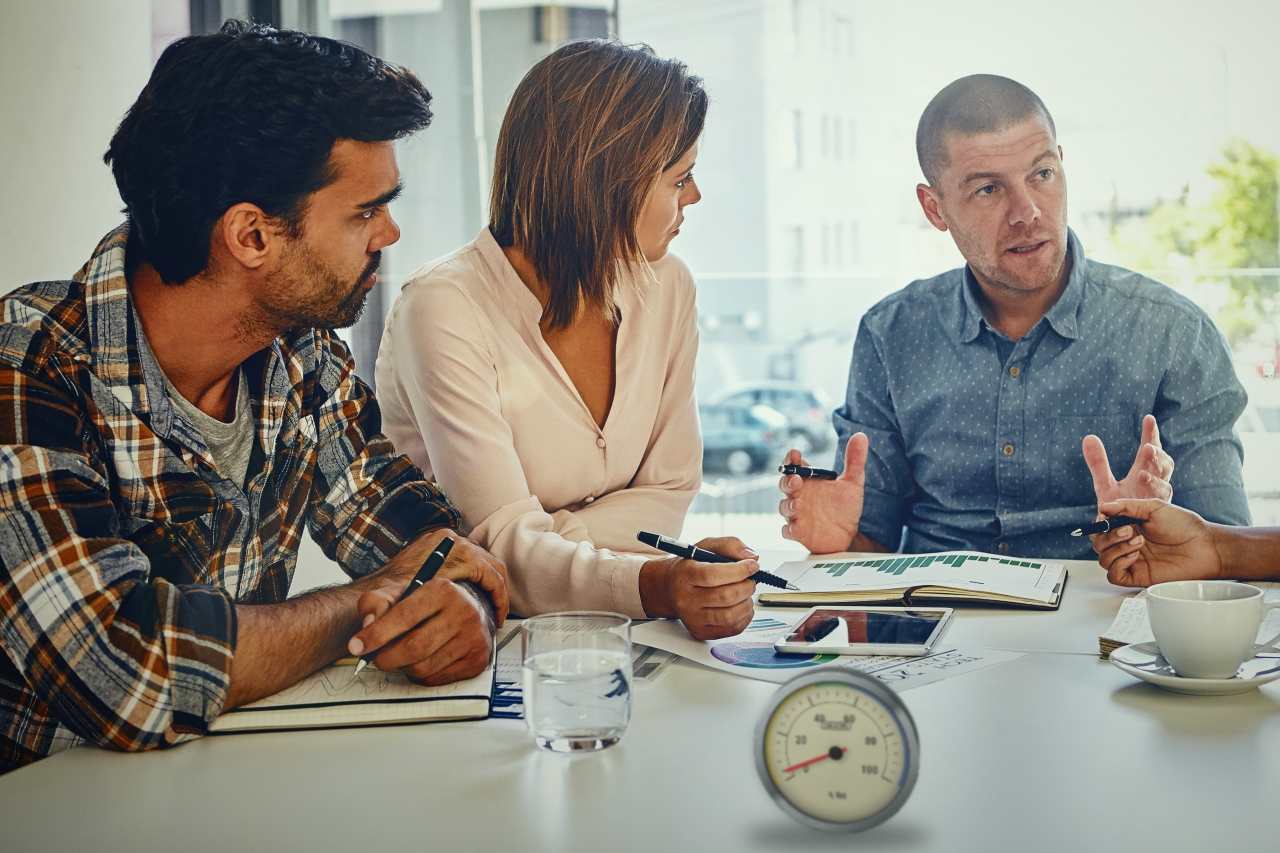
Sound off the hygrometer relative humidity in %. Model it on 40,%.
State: 4,%
